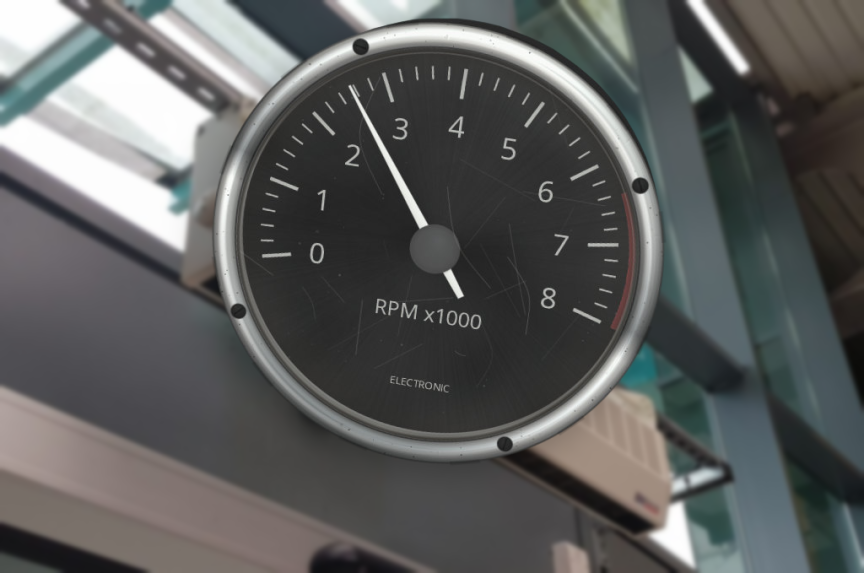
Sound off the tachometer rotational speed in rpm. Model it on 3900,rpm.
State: 2600,rpm
